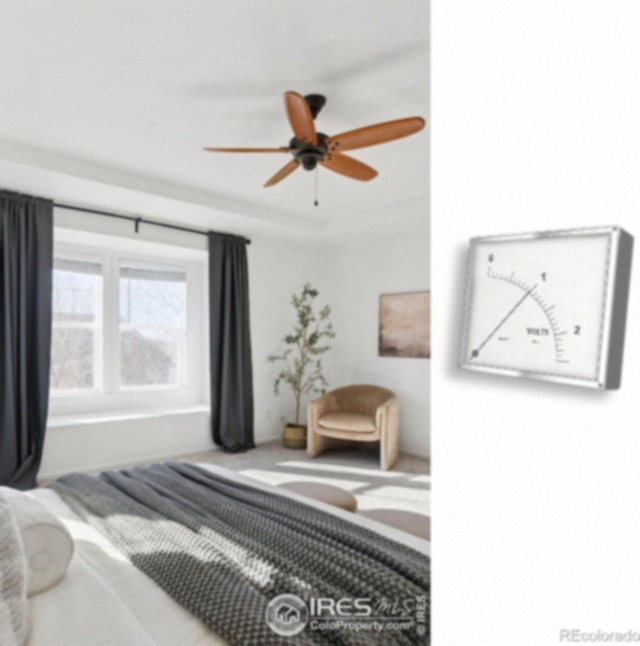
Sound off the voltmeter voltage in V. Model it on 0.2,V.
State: 1,V
